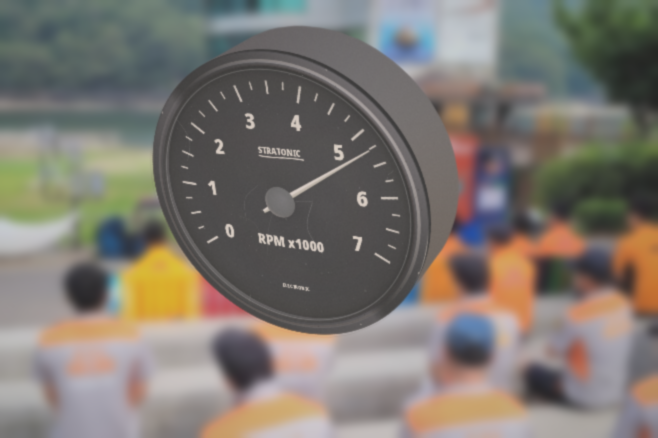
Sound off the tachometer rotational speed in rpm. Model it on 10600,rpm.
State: 5250,rpm
